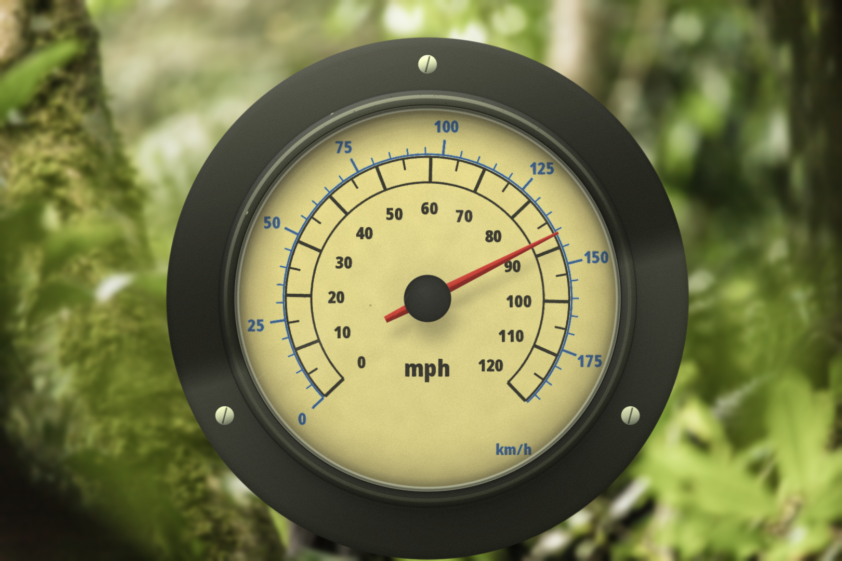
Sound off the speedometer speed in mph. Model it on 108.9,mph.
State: 87.5,mph
